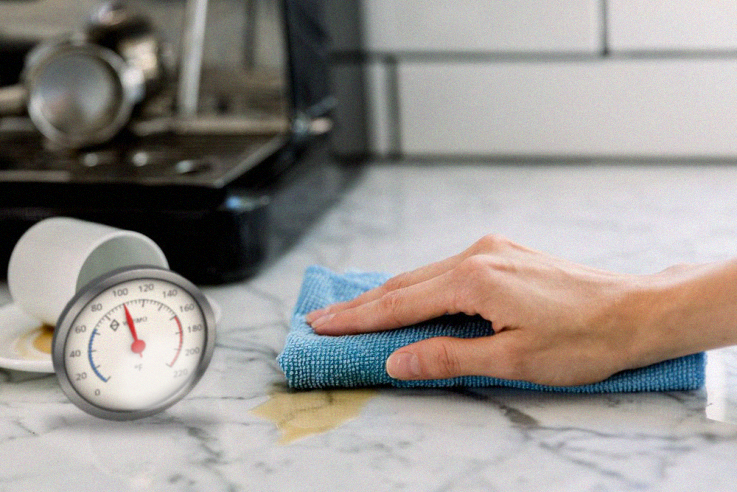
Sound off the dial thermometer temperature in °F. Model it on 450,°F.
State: 100,°F
